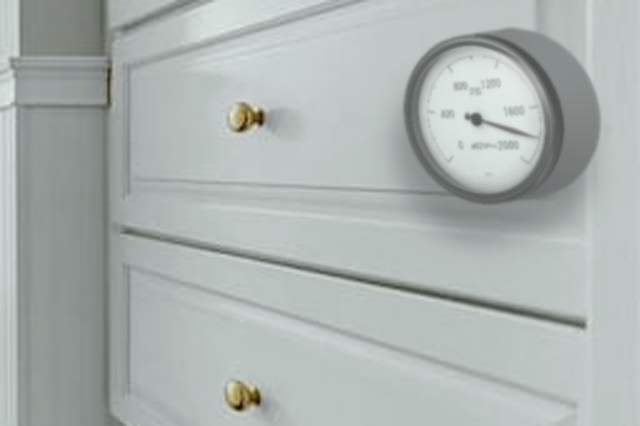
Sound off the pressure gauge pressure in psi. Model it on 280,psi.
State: 1800,psi
